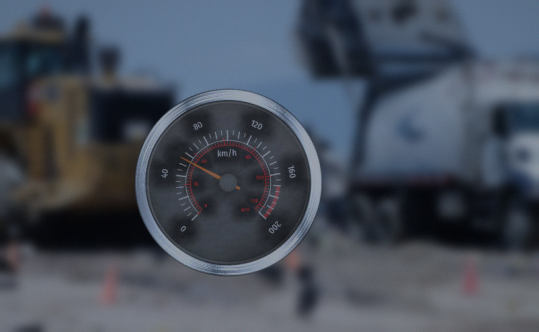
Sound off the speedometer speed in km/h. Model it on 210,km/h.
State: 55,km/h
